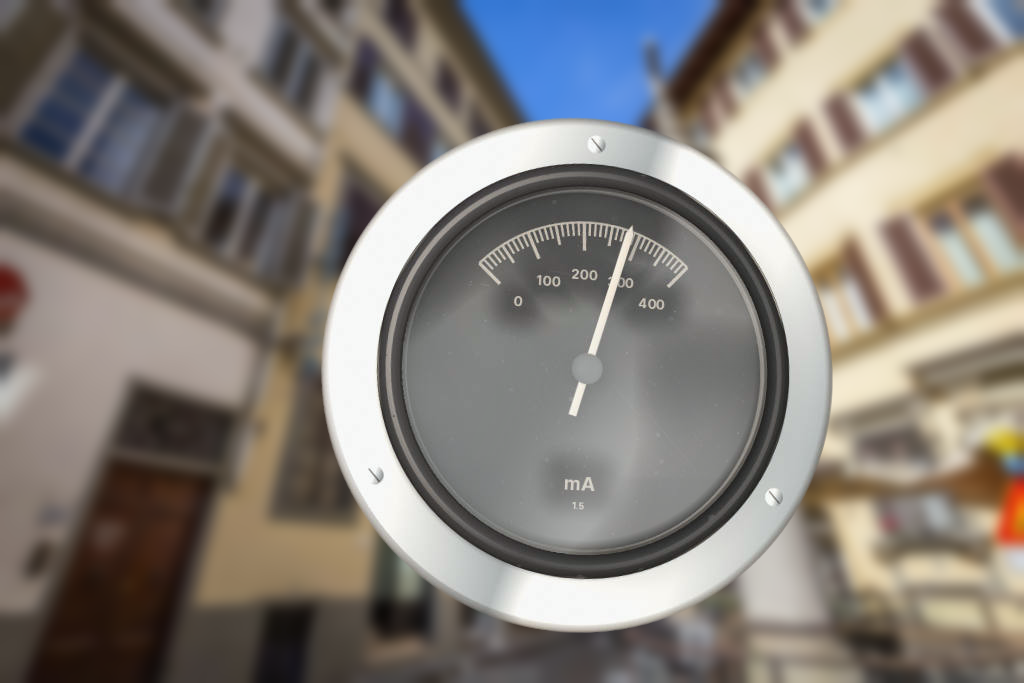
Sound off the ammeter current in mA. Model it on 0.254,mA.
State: 280,mA
